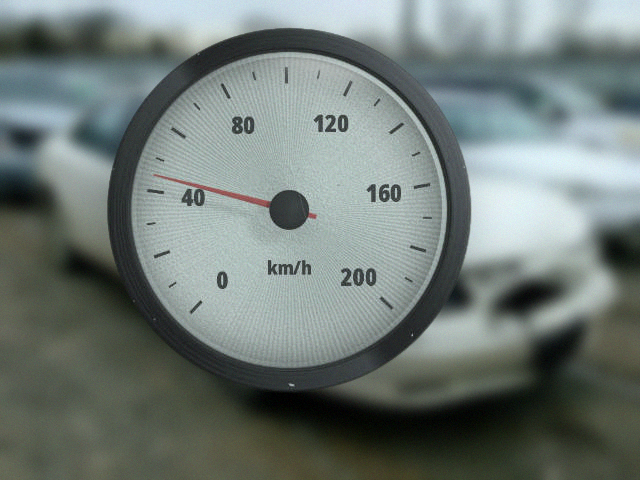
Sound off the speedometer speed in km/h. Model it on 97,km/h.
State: 45,km/h
